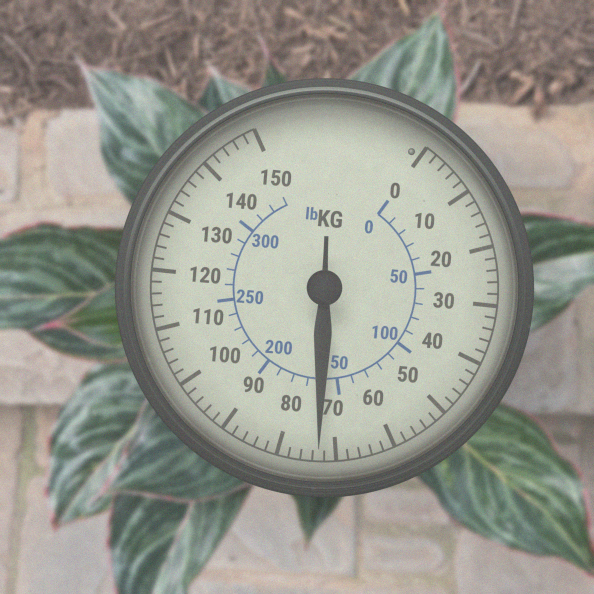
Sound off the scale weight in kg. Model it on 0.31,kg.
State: 73,kg
